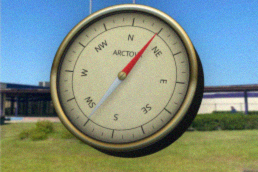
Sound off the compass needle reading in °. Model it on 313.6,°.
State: 30,°
